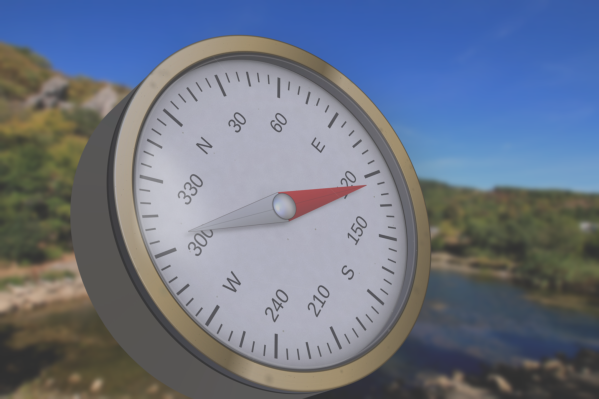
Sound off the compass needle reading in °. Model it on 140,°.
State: 125,°
